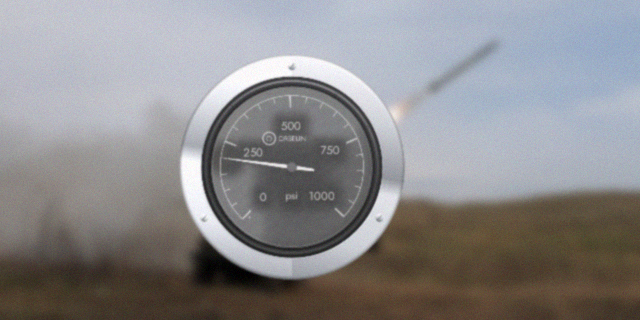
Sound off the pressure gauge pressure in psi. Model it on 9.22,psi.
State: 200,psi
